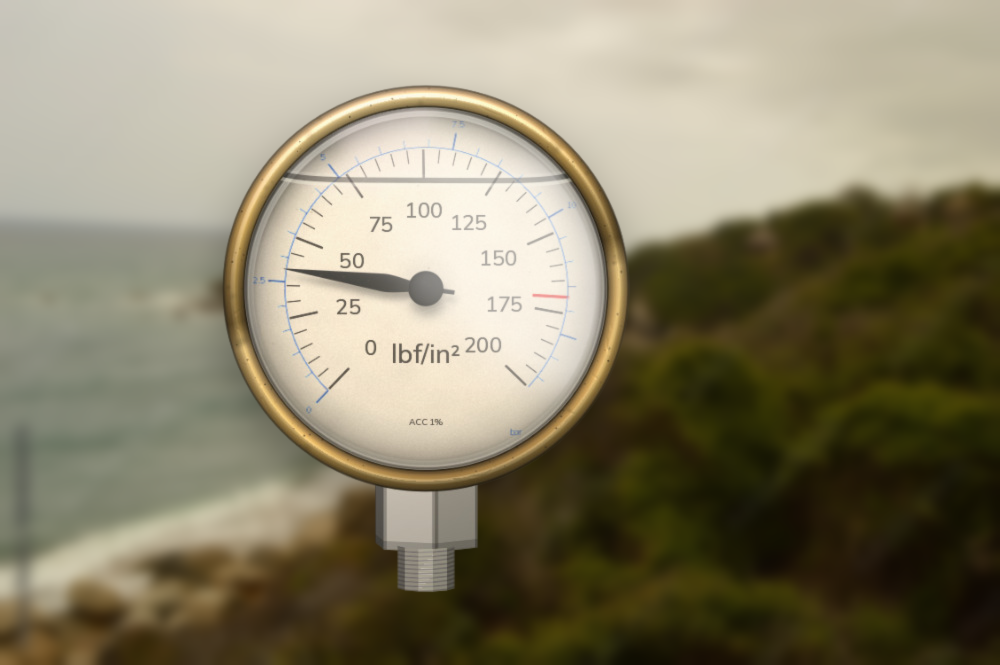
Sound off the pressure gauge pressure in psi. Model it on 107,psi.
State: 40,psi
